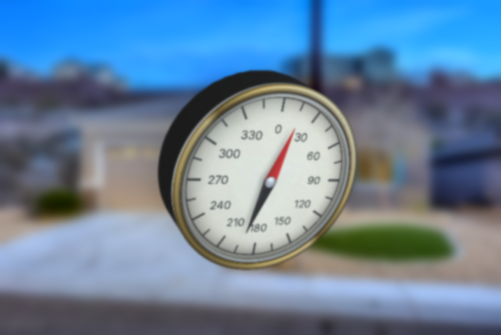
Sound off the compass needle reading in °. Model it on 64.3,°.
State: 15,°
